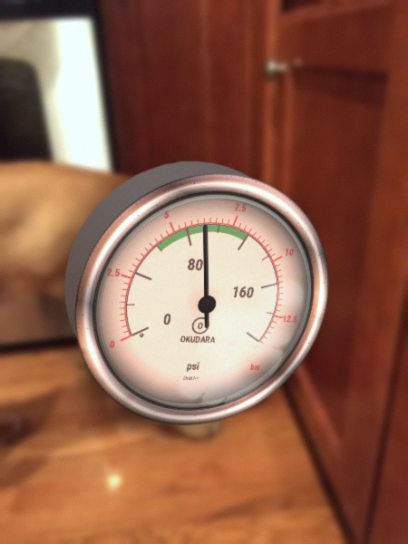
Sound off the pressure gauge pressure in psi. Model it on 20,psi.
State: 90,psi
